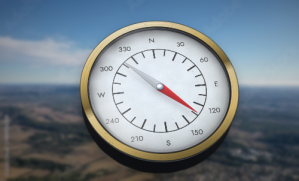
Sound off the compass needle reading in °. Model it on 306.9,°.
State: 135,°
